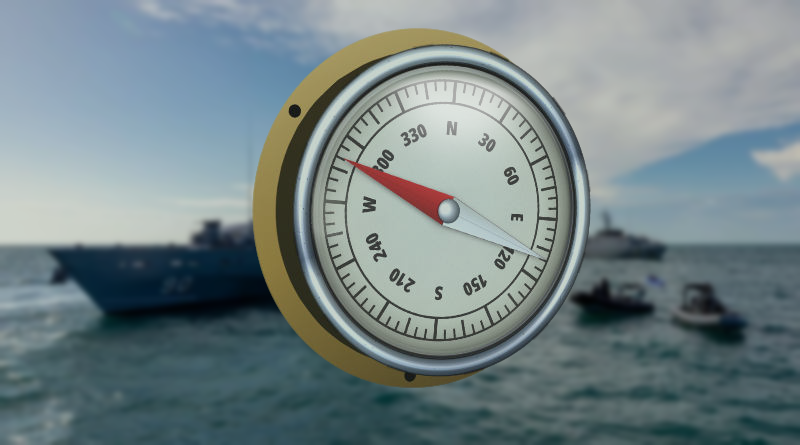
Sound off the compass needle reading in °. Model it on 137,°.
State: 290,°
